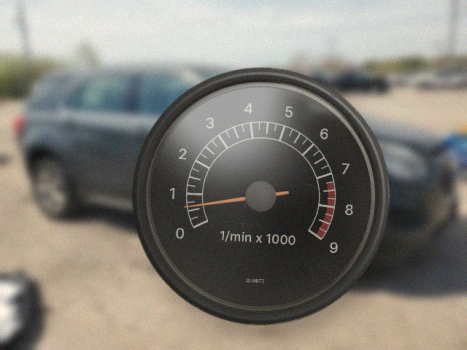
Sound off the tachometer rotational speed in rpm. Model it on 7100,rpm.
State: 625,rpm
